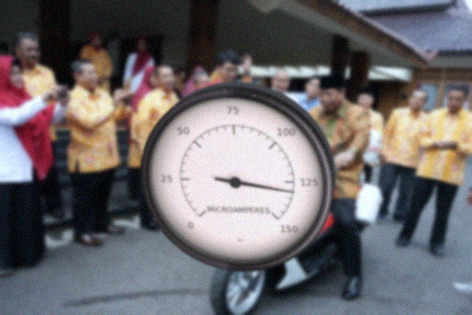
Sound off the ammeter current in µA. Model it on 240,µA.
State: 130,µA
